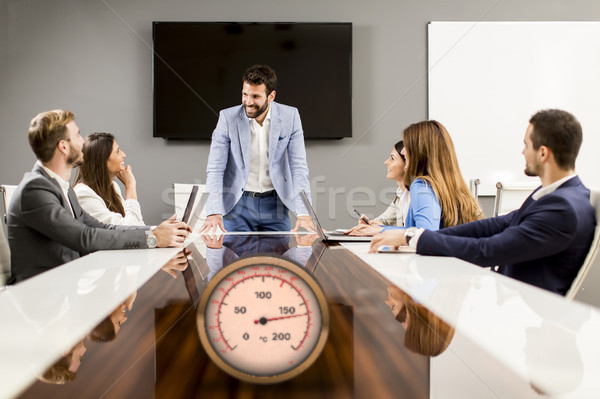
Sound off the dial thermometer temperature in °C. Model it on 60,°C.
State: 160,°C
